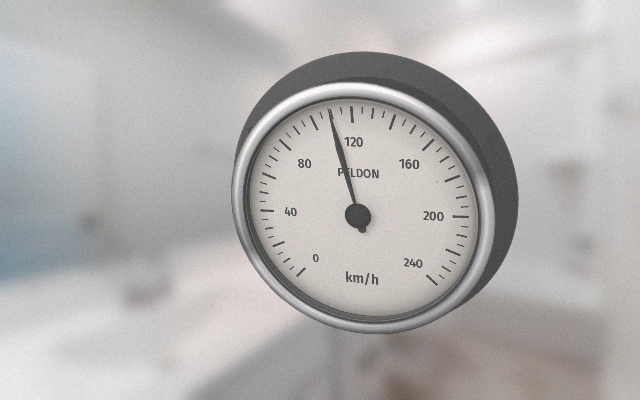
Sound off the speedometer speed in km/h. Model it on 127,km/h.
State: 110,km/h
